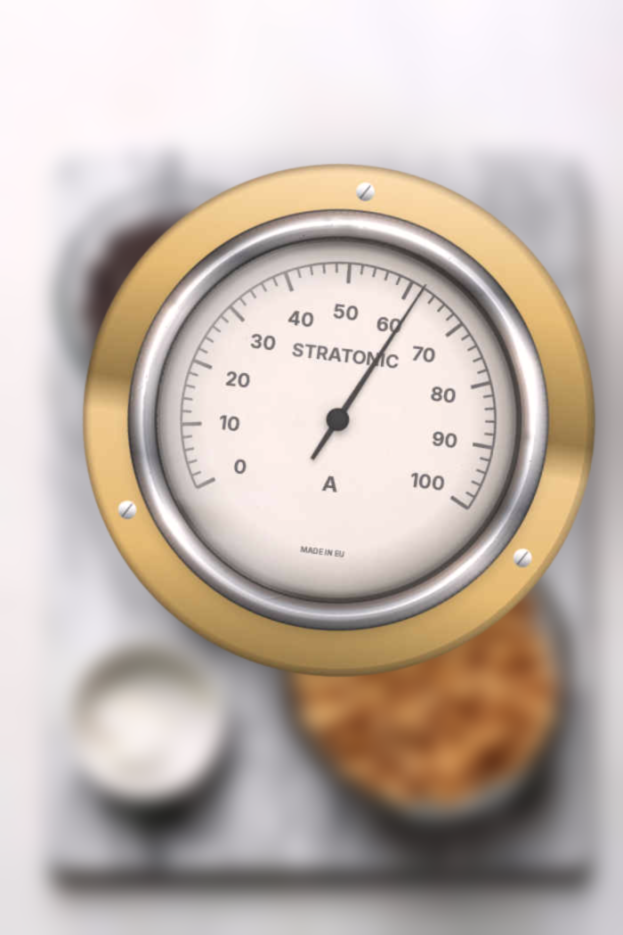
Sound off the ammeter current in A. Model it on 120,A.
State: 62,A
